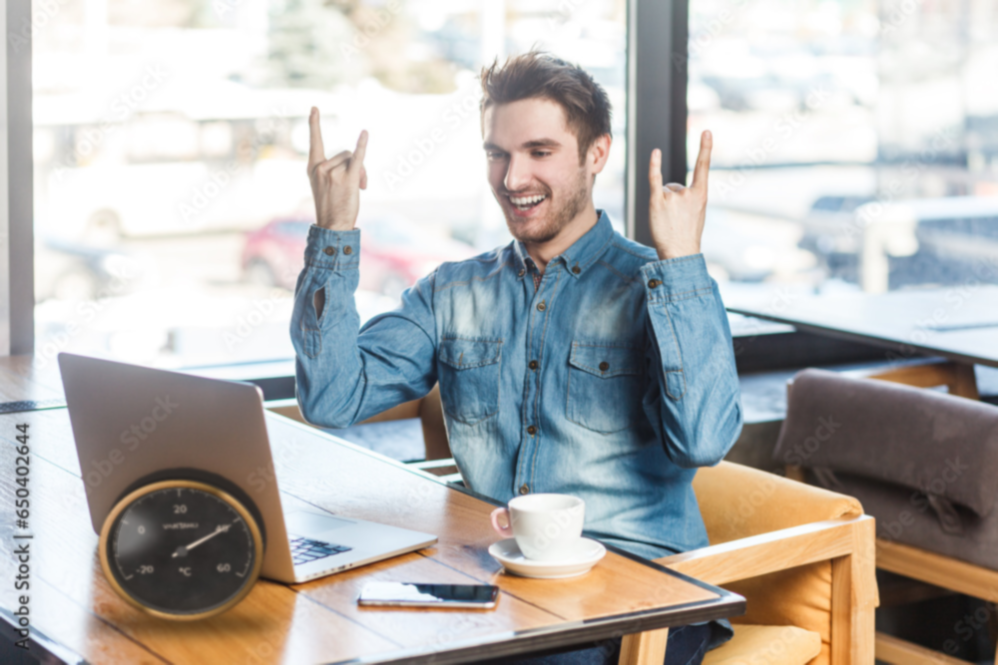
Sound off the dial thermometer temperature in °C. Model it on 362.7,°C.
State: 40,°C
